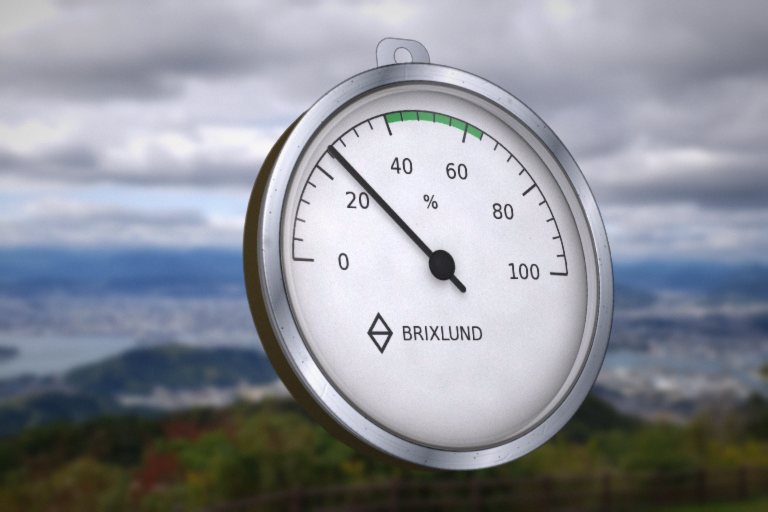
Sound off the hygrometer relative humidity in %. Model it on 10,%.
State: 24,%
